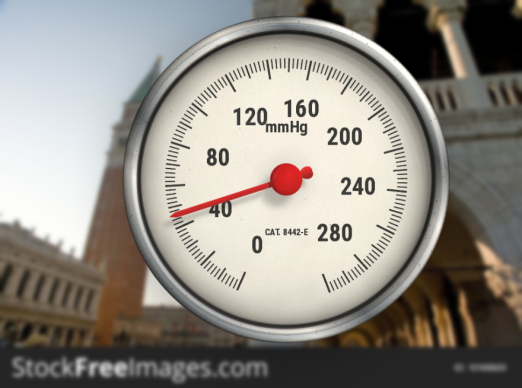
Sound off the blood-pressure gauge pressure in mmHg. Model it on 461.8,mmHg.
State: 46,mmHg
